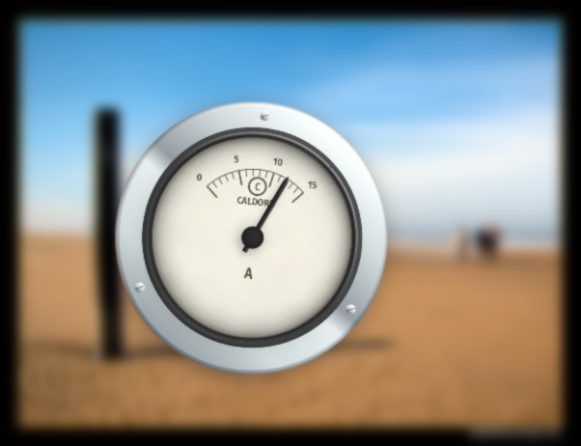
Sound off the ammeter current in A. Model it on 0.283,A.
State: 12,A
